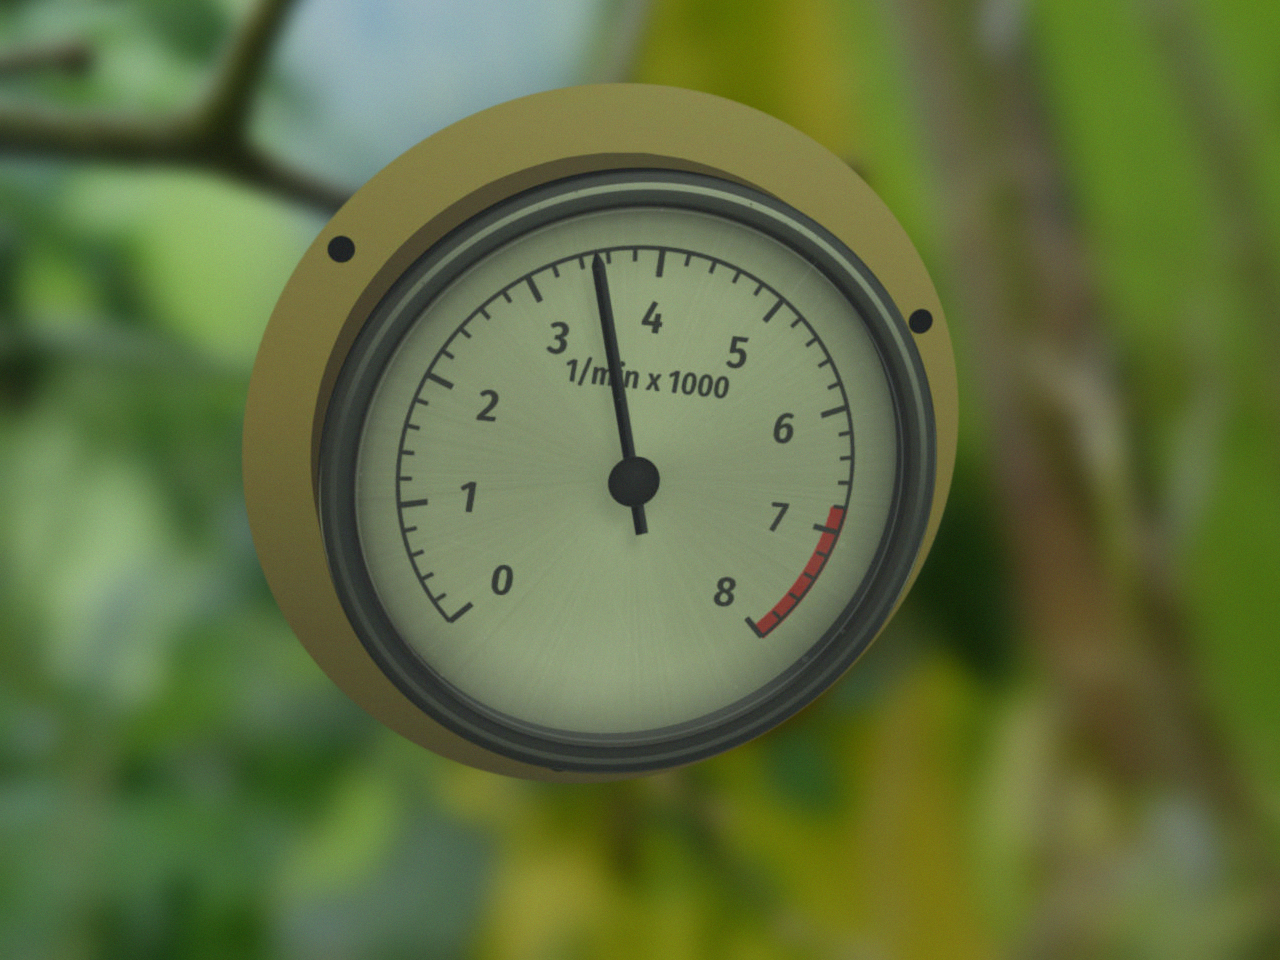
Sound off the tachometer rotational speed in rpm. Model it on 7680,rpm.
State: 3500,rpm
